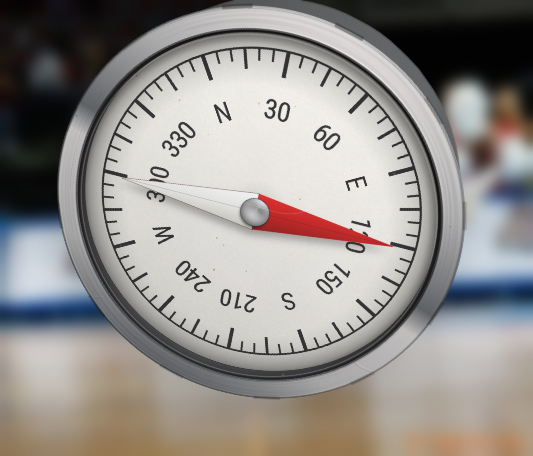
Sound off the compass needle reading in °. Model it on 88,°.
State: 120,°
